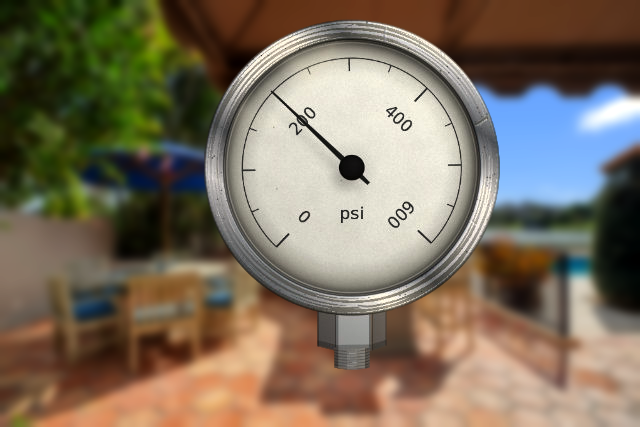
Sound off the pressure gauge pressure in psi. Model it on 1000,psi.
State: 200,psi
